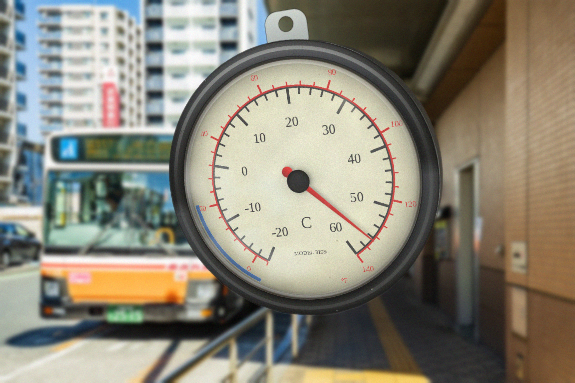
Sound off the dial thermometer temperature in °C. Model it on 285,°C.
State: 56,°C
